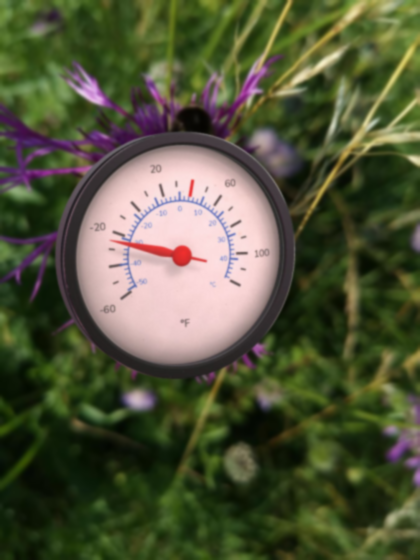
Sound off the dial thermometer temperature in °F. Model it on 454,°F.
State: -25,°F
